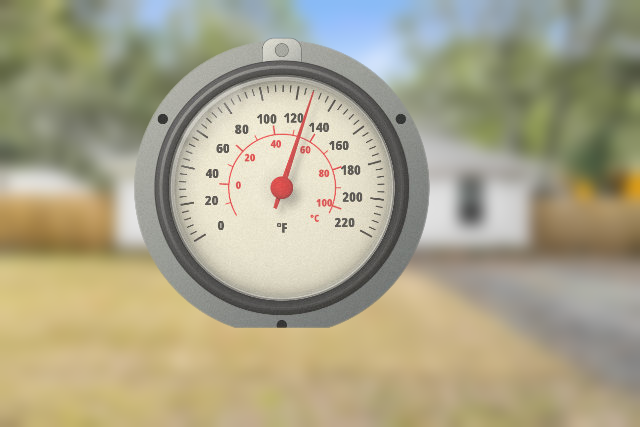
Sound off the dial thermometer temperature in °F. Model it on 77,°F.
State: 128,°F
